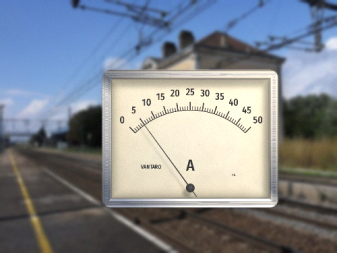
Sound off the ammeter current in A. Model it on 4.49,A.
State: 5,A
